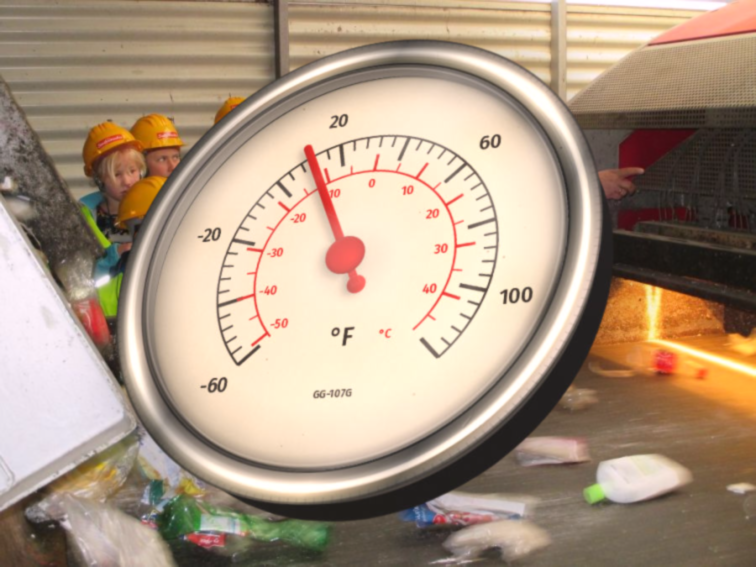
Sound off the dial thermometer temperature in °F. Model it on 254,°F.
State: 12,°F
